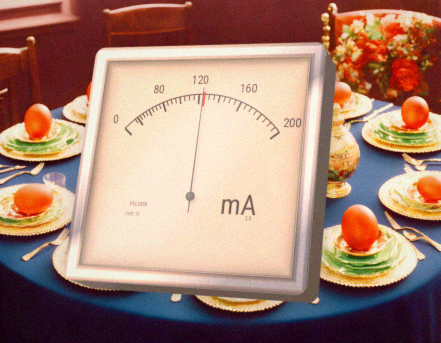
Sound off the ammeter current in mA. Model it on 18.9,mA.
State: 125,mA
